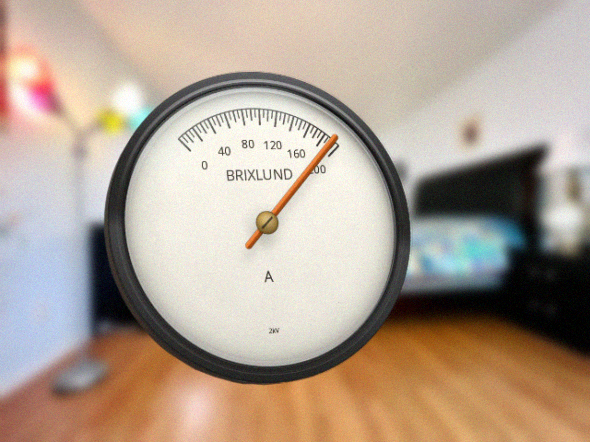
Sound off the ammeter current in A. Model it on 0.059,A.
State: 190,A
